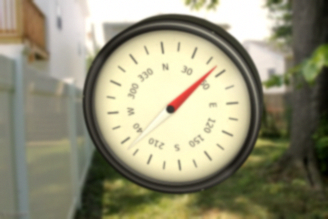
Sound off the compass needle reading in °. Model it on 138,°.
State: 52.5,°
